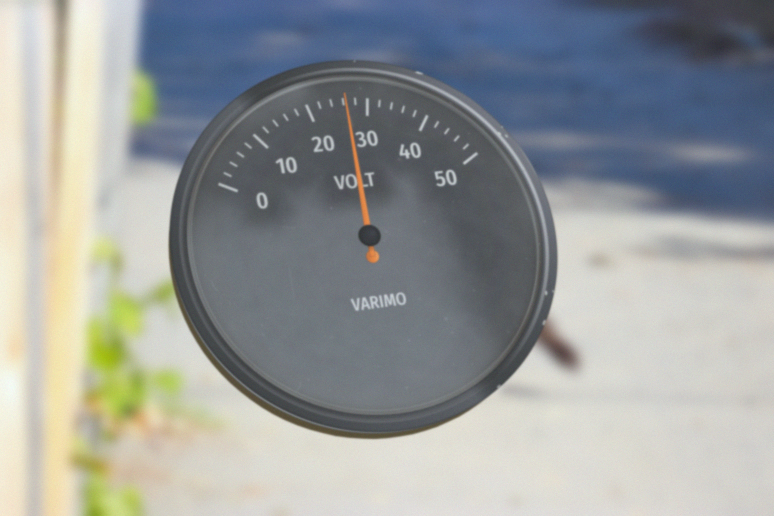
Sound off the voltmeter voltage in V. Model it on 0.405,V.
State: 26,V
